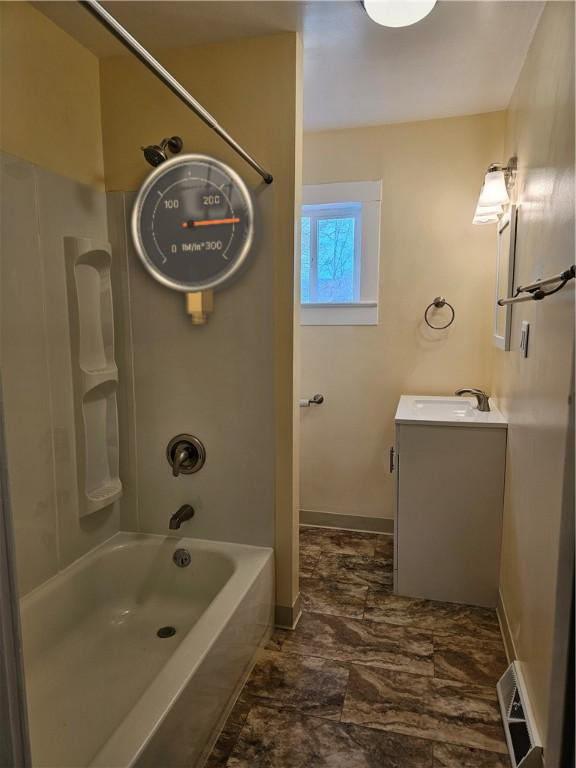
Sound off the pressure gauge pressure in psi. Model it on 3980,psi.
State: 250,psi
